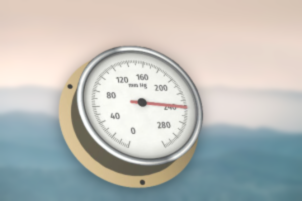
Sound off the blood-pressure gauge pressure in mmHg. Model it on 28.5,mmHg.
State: 240,mmHg
